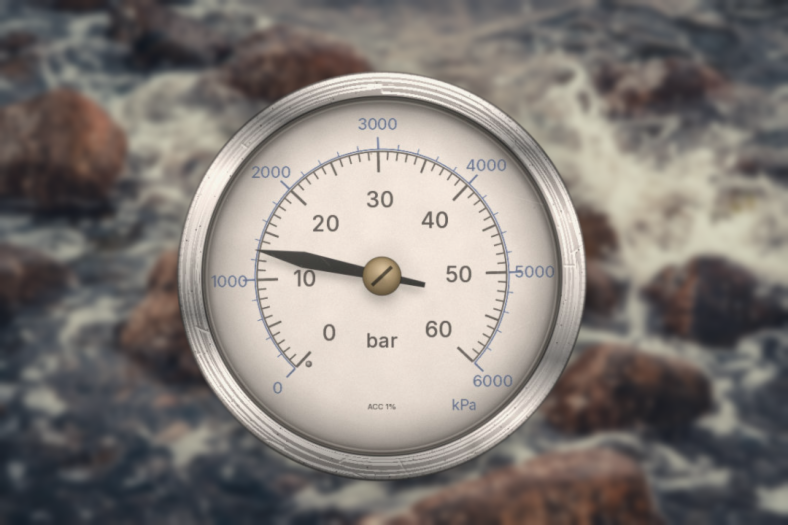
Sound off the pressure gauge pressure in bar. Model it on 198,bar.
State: 13,bar
